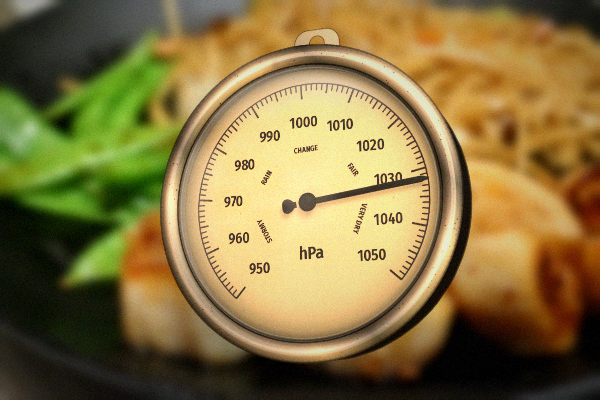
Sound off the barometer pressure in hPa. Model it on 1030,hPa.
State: 1032,hPa
